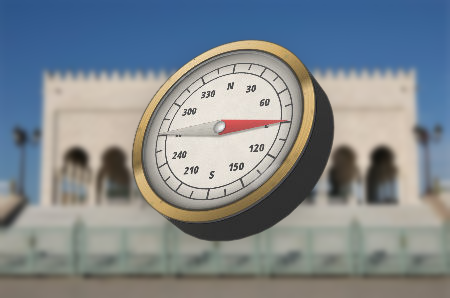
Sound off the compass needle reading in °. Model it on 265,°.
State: 90,°
